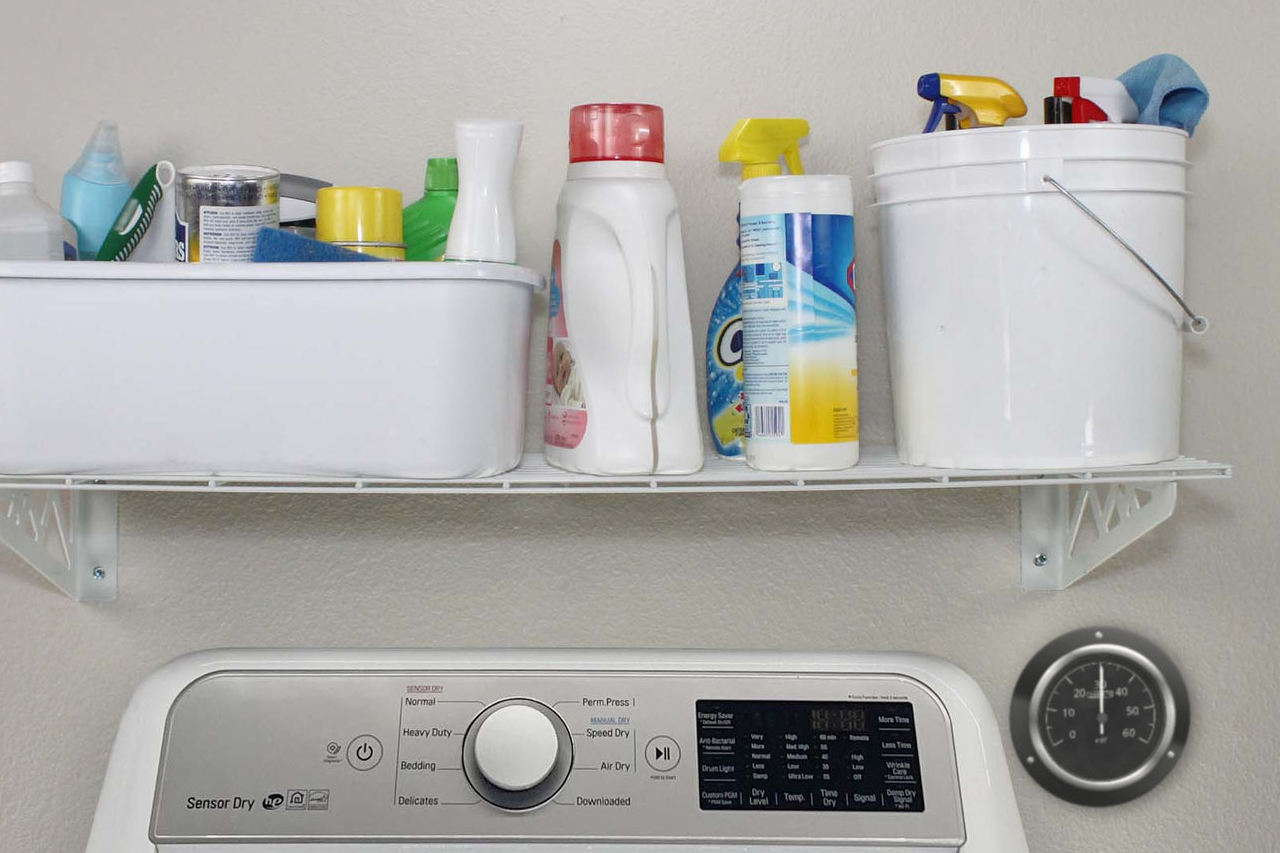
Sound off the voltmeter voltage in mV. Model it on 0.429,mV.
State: 30,mV
